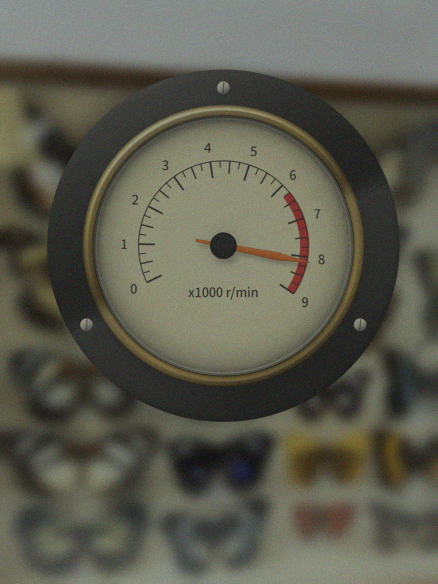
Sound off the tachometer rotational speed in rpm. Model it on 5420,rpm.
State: 8125,rpm
